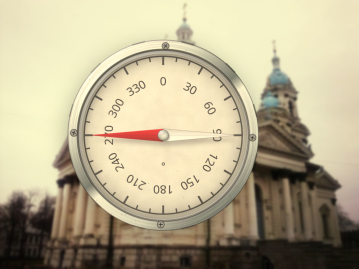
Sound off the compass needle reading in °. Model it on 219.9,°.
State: 270,°
